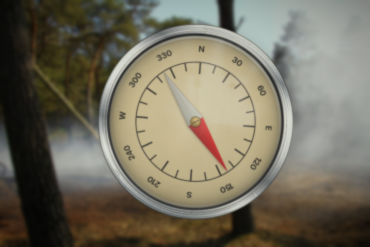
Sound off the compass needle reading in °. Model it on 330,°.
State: 142.5,°
